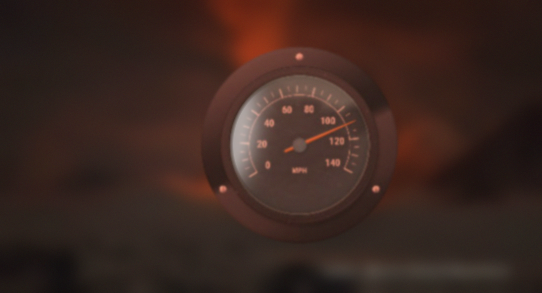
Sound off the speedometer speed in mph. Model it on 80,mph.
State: 110,mph
